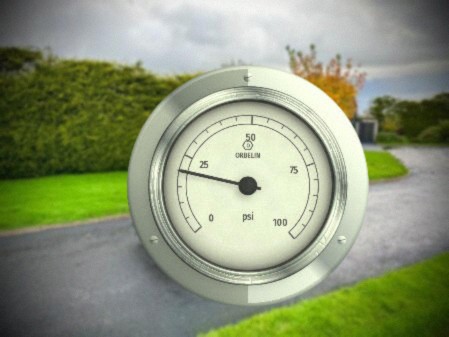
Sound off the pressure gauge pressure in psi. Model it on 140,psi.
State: 20,psi
